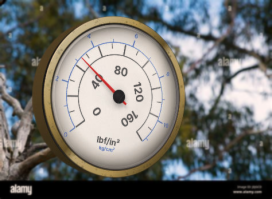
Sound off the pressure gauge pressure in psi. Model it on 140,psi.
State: 45,psi
